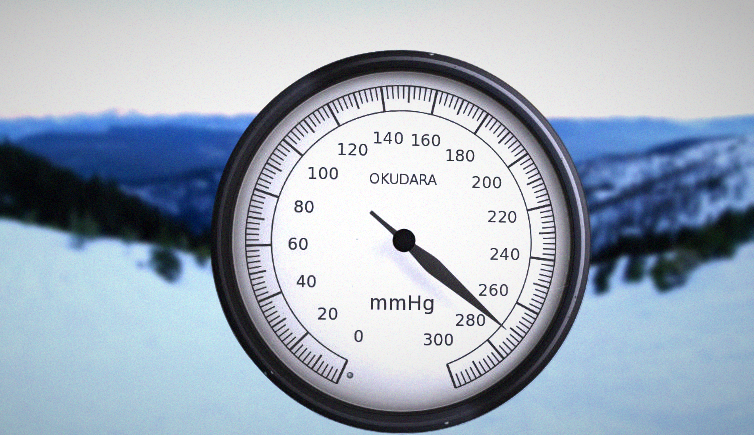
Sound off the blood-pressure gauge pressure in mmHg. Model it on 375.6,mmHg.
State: 272,mmHg
